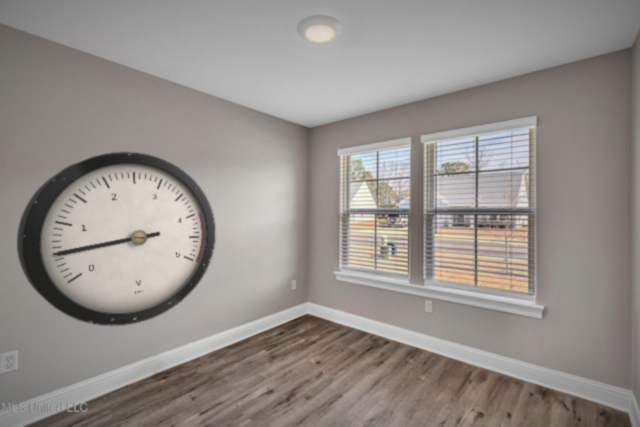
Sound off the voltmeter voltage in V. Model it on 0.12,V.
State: 0.5,V
